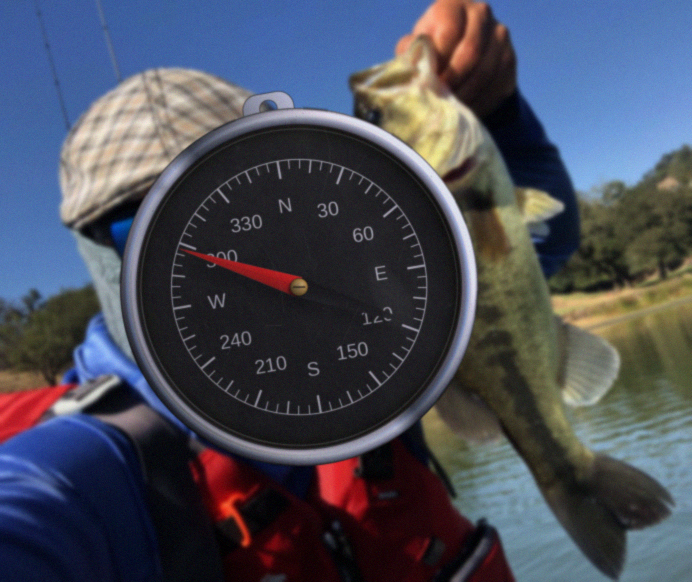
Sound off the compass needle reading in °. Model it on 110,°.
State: 297.5,°
